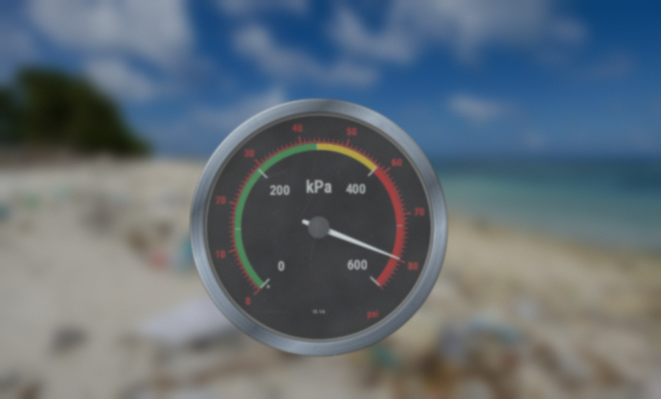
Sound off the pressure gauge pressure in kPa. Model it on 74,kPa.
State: 550,kPa
